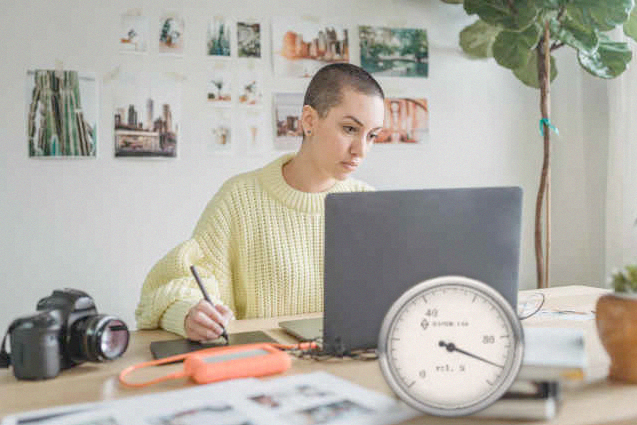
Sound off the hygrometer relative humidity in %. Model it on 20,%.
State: 92,%
